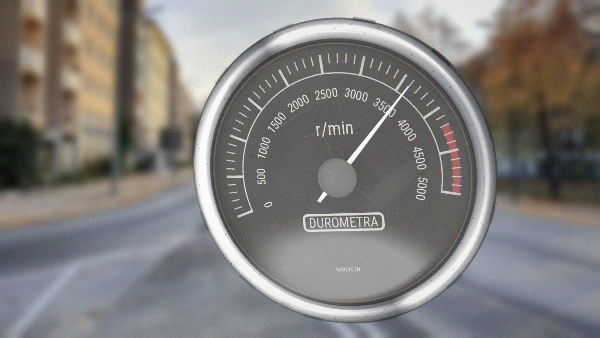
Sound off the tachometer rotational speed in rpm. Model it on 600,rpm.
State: 3600,rpm
